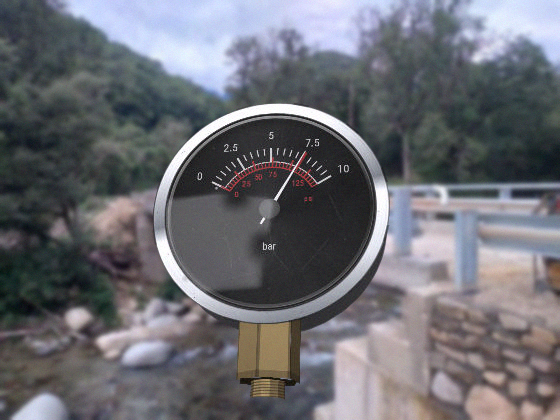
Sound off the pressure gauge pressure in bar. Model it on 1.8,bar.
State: 7.5,bar
